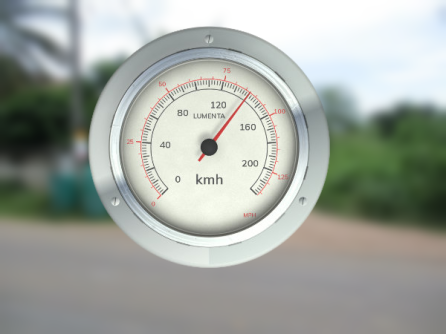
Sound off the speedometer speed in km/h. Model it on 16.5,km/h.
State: 140,km/h
